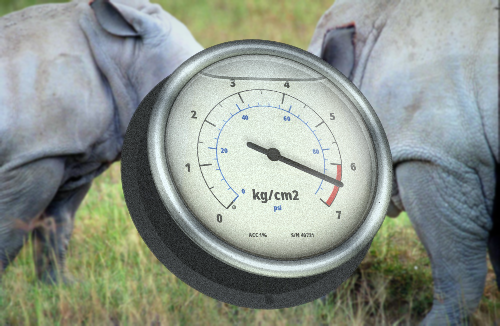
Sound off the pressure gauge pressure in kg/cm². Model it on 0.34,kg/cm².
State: 6.5,kg/cm²
